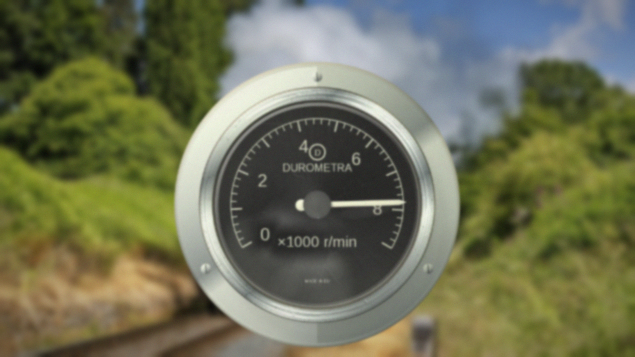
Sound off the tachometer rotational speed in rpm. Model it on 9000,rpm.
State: 7800,rpm
